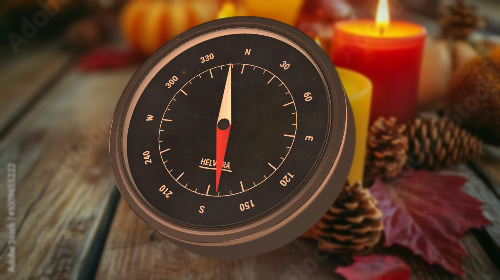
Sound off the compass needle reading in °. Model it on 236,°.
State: 170,°
